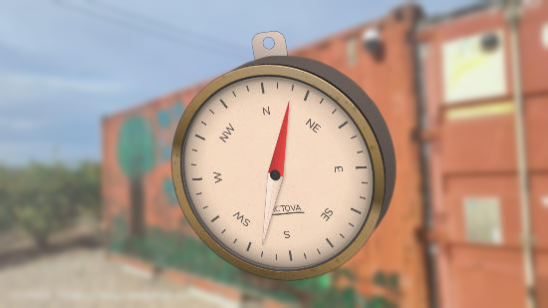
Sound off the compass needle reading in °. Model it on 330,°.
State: 20,°
